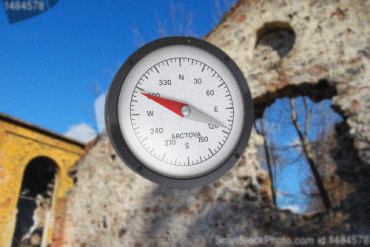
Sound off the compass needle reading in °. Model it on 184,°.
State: 295,°
